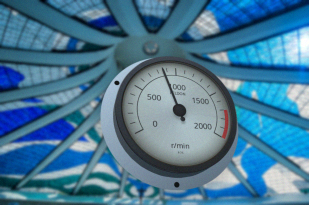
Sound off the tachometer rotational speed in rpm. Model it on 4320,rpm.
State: 850,rpm
